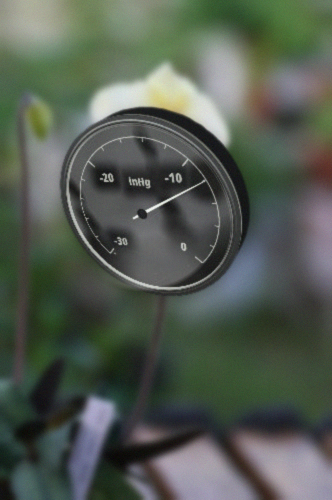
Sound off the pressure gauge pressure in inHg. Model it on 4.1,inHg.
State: -8,inHg
